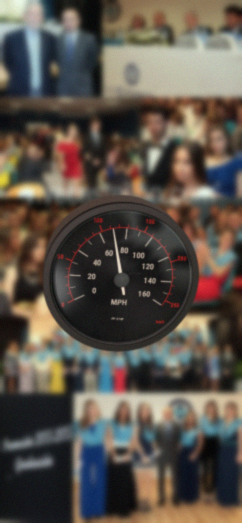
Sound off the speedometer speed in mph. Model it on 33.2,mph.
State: 70,mph
